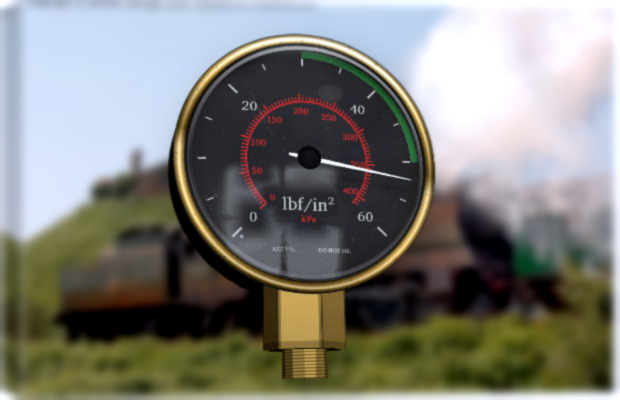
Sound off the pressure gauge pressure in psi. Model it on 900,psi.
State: 52.5,psi
